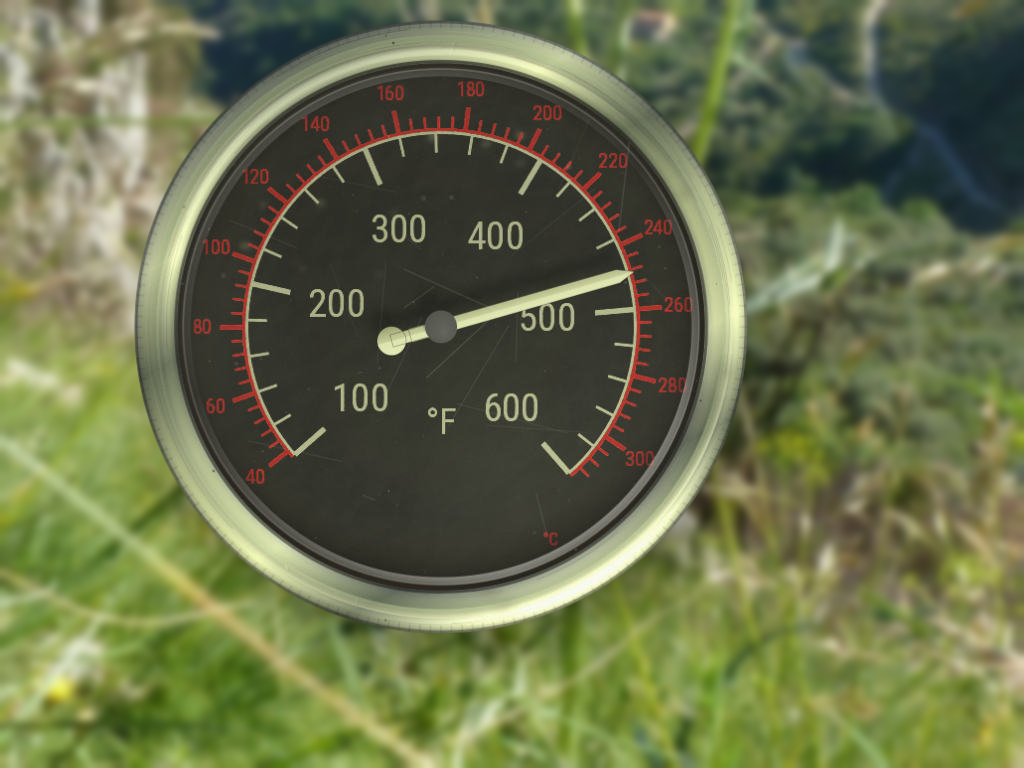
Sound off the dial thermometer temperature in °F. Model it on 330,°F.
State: 480,°F
